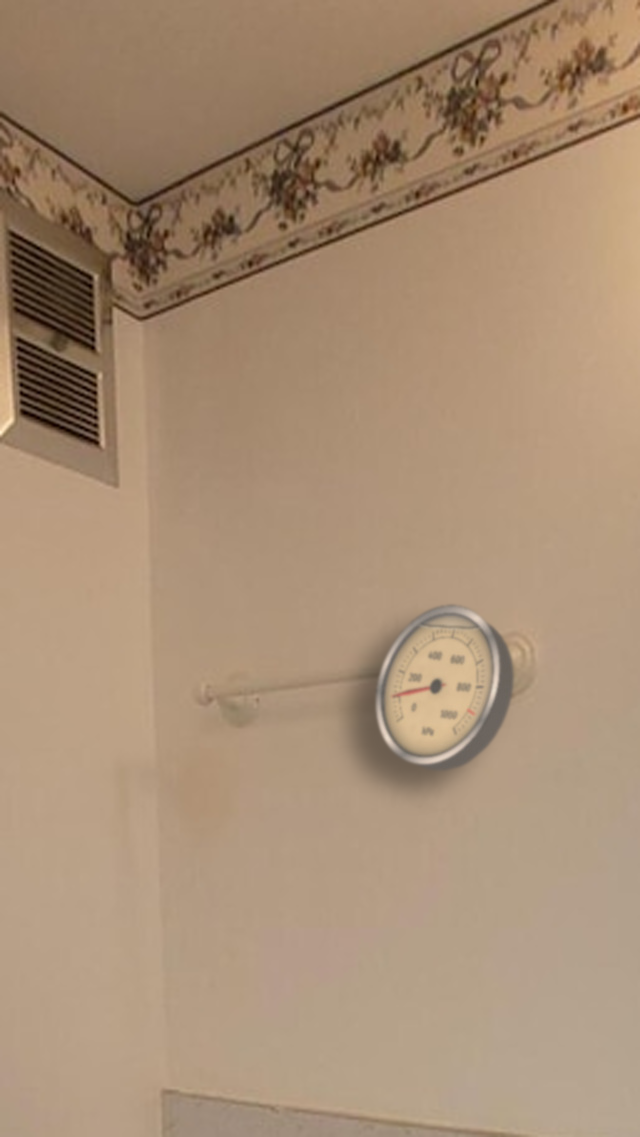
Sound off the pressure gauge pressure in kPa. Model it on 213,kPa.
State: 100,kPa
